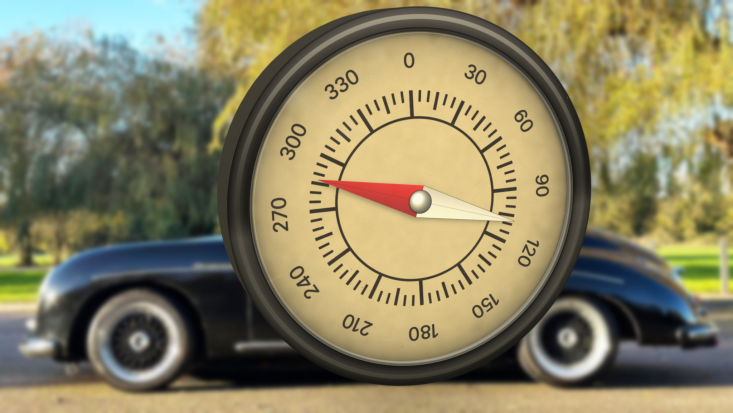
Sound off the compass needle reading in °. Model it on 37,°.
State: 287.5,°
